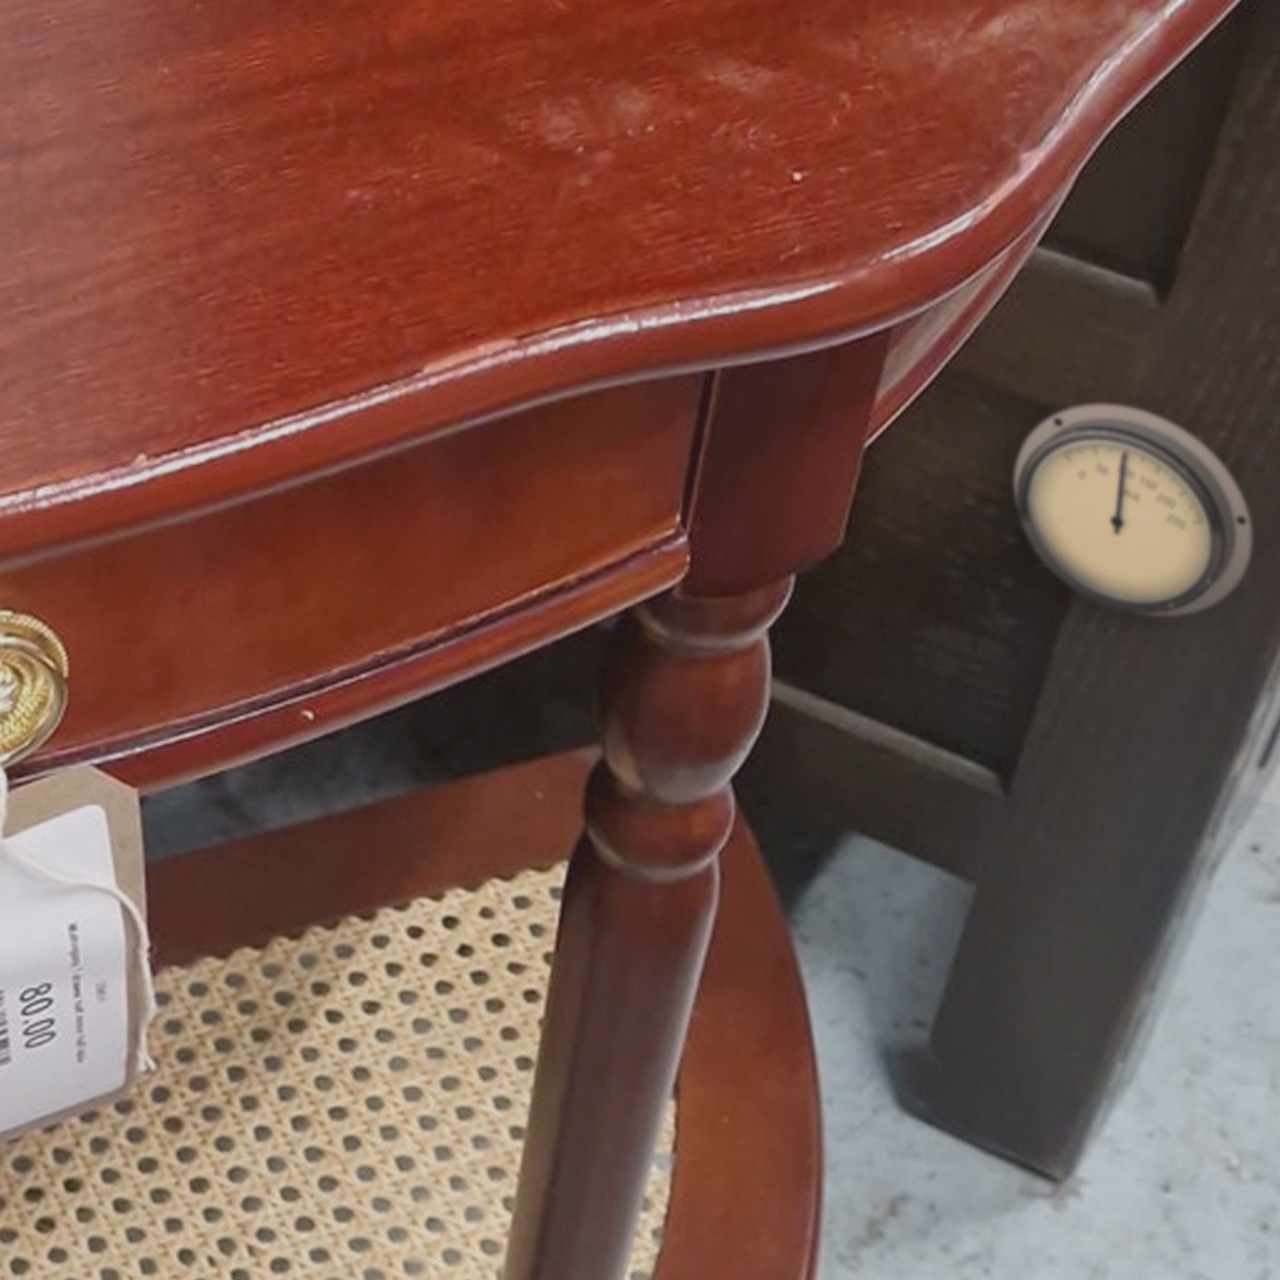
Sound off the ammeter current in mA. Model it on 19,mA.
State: 100,mA
